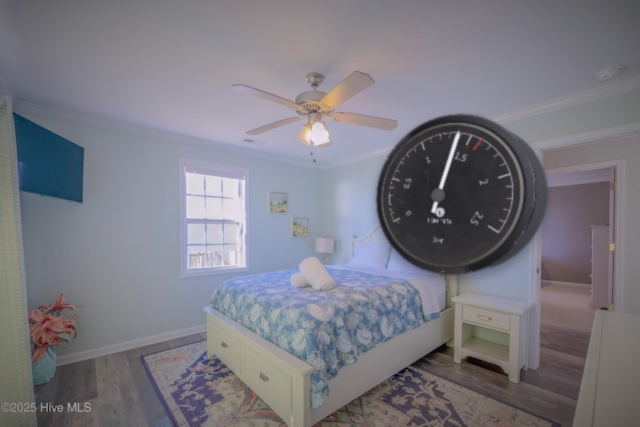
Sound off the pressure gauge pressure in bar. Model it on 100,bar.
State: 1.4,bar
